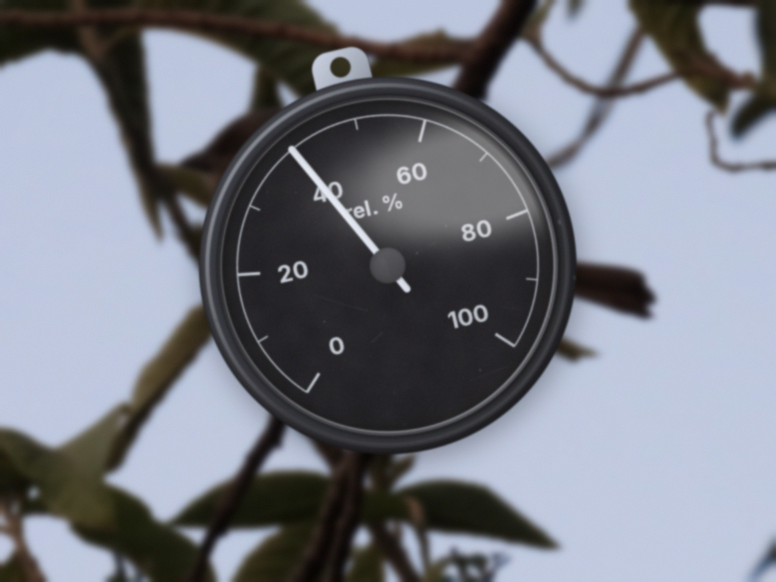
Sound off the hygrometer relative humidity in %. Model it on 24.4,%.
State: 40,%
